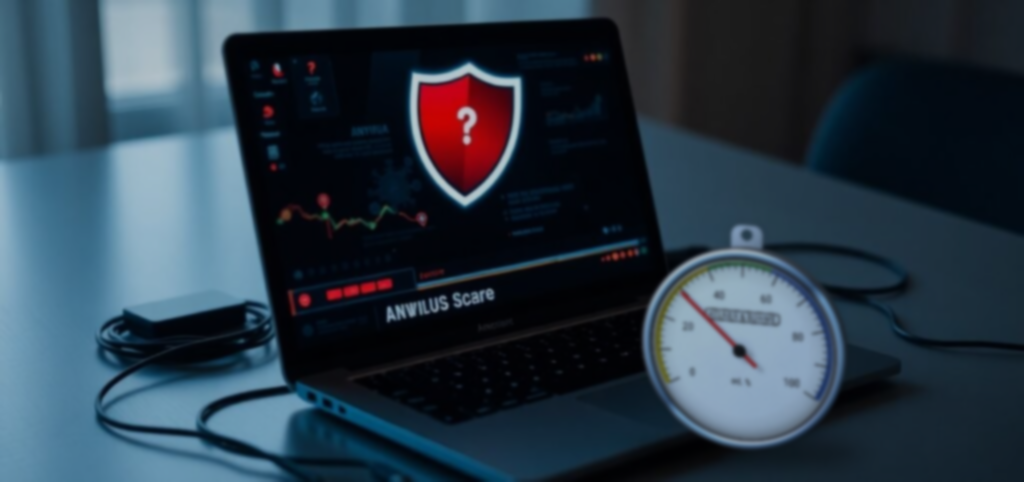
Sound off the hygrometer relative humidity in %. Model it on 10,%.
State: 30,%
